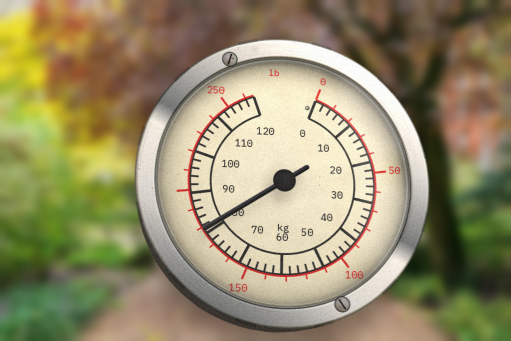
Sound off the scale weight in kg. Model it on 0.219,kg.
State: 81,kg
